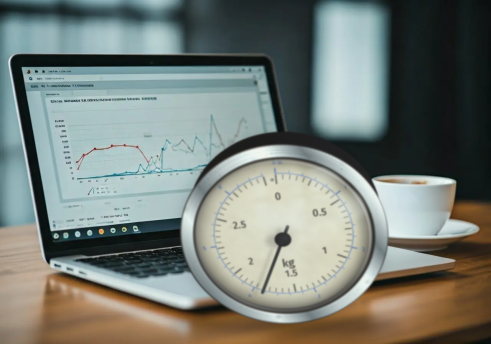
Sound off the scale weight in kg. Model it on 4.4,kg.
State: 1.75,kg
